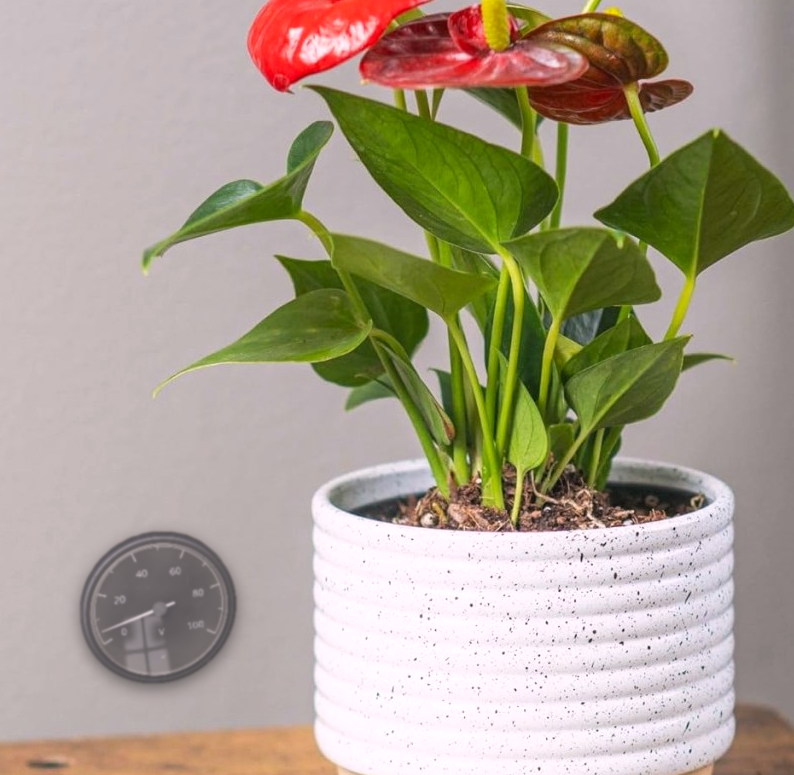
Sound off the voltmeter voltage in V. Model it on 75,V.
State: 5,V
